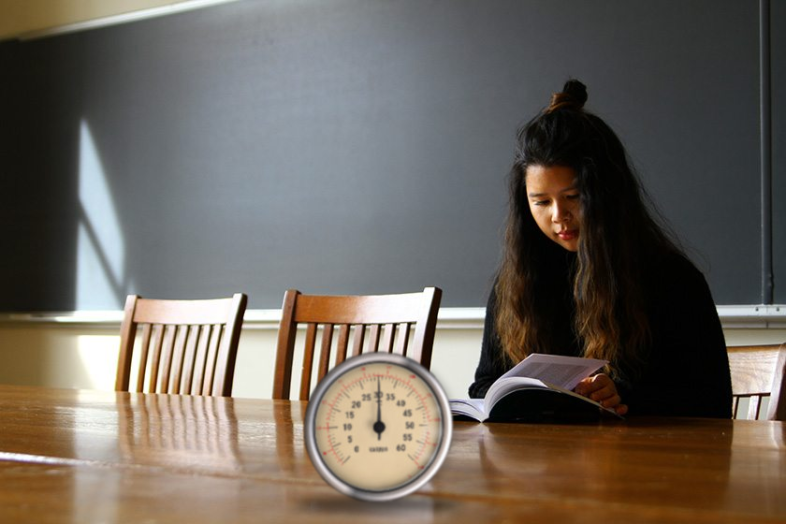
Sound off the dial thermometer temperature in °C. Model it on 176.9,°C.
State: 30,°C
